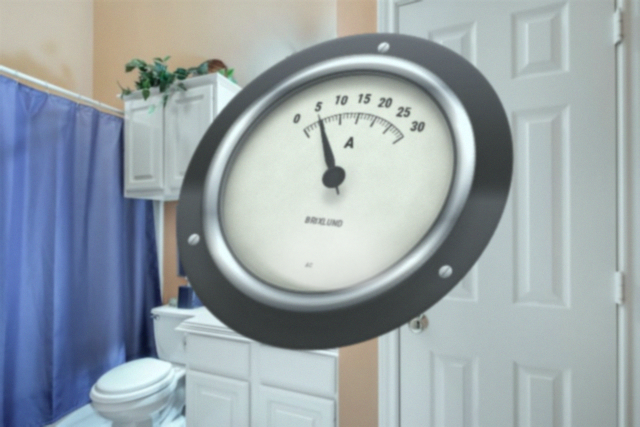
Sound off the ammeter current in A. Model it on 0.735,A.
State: 5,A
